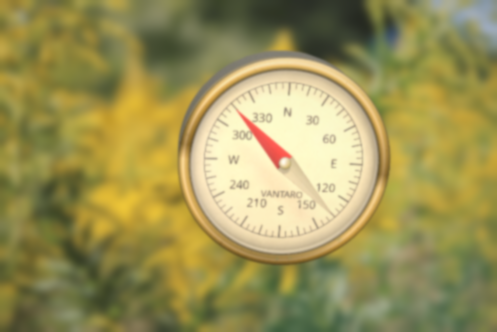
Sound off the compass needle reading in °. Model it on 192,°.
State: 315,°
